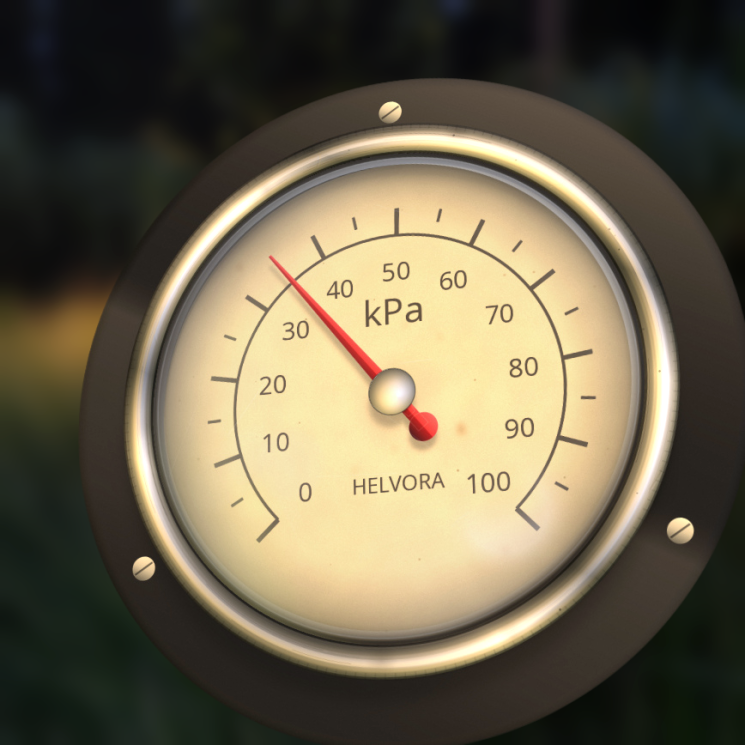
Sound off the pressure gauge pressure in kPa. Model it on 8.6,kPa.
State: 35,kPa
